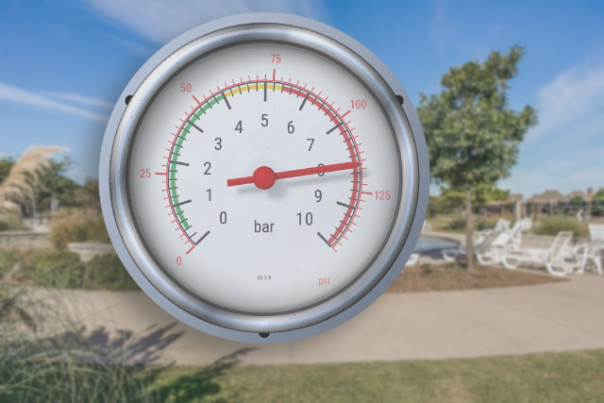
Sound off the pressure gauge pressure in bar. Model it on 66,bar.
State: 8,bar
